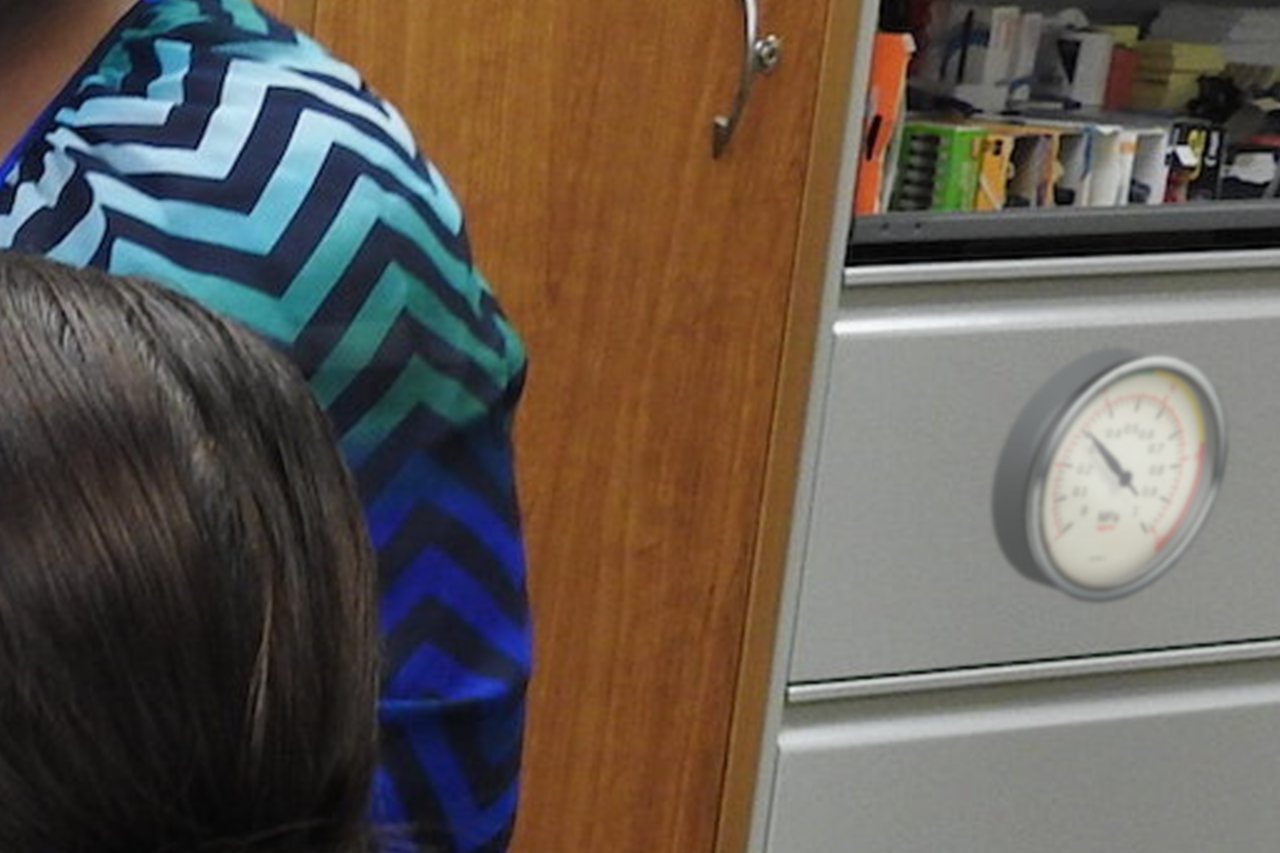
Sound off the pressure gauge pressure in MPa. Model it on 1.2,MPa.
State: 0.3,MPa
